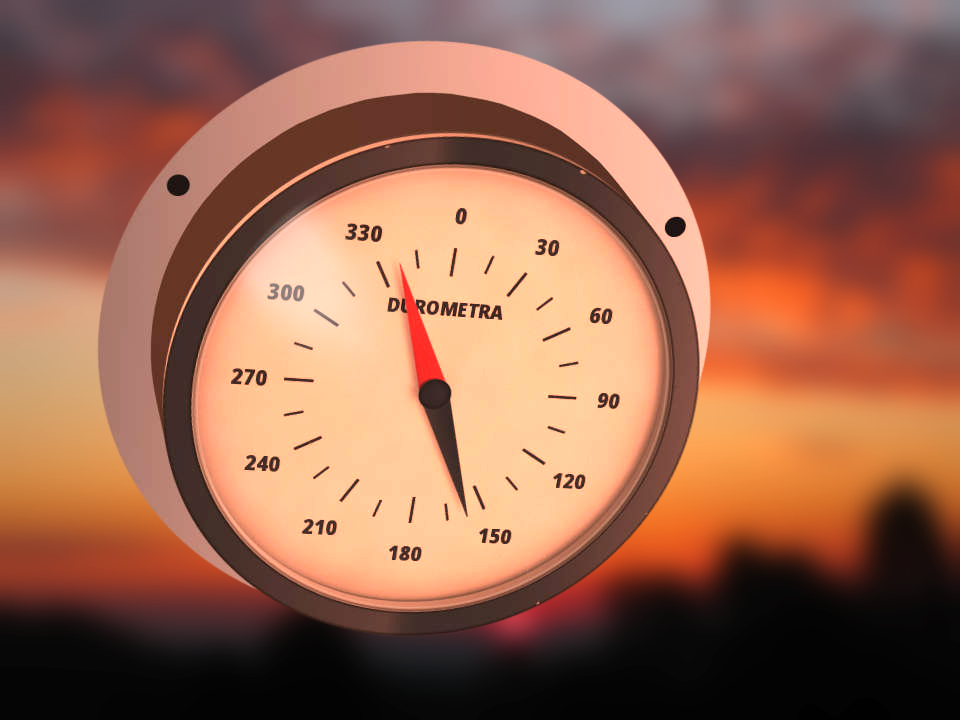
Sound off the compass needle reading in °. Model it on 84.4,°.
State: 337.5,°
